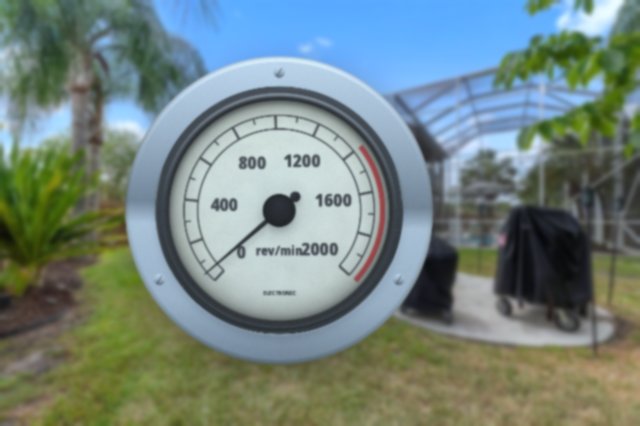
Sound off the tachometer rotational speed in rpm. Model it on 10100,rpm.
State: 50,rpm
